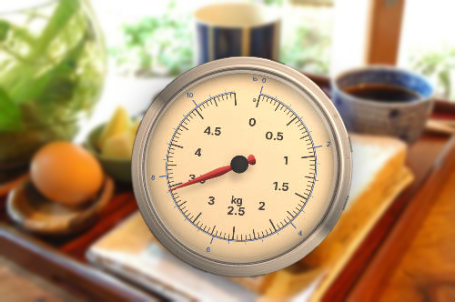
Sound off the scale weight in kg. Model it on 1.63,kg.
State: 3.45,kg
